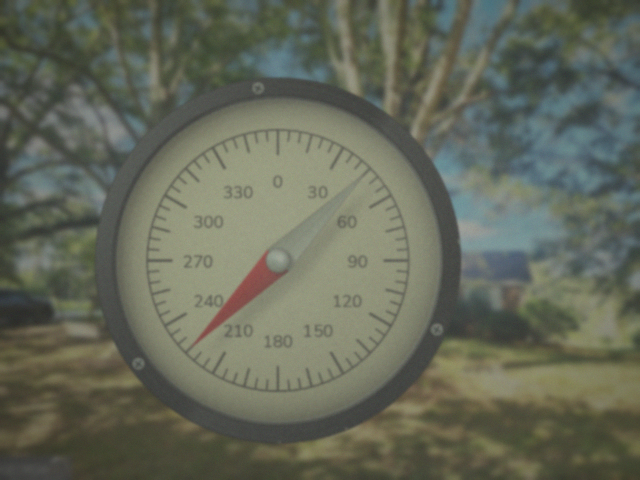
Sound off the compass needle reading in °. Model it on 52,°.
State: 225,°
